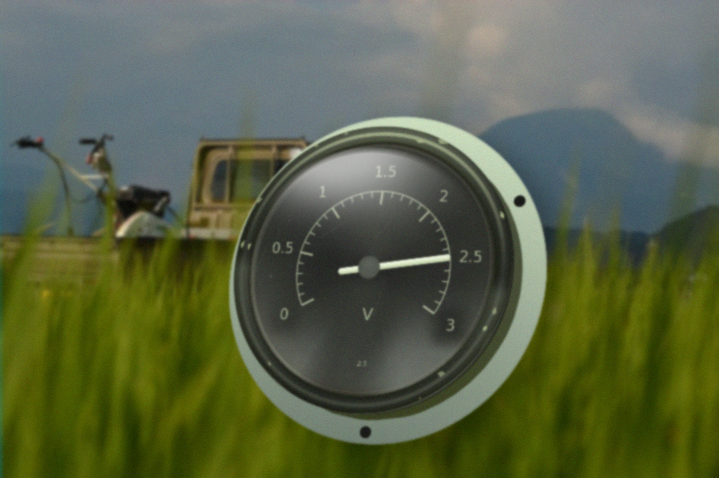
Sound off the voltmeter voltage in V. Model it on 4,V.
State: 2.5,V
